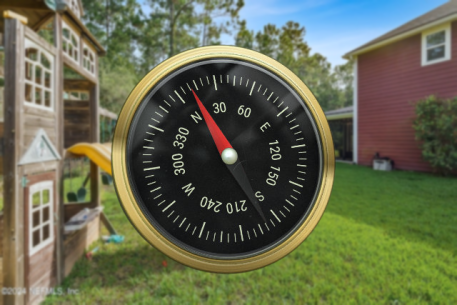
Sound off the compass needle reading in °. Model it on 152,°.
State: 10,°
